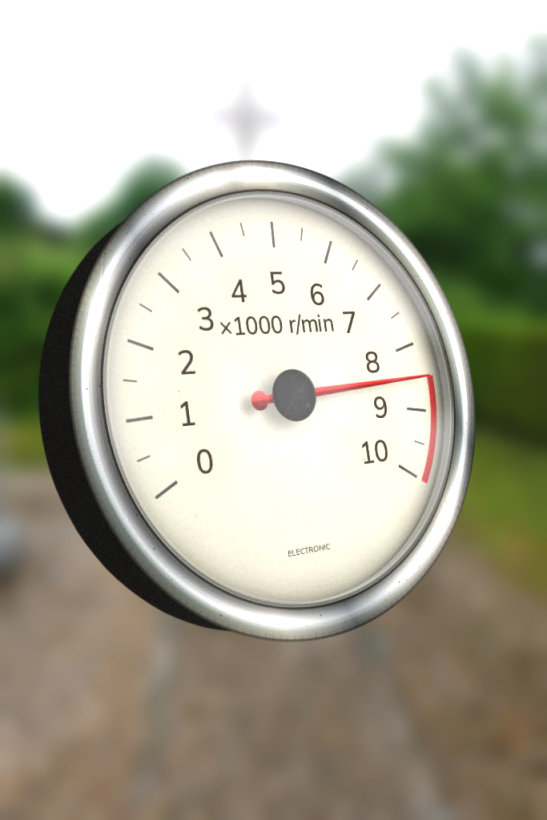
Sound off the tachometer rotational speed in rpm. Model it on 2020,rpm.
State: 8500,rpm
